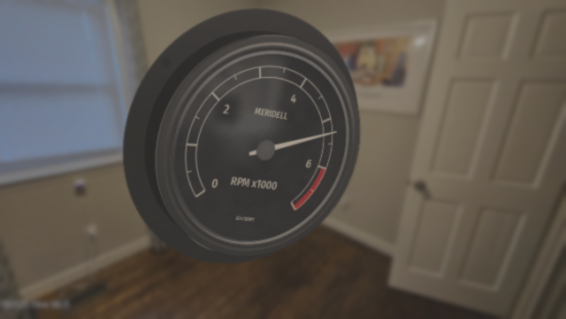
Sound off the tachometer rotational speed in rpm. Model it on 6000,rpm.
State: 5250,rpm
